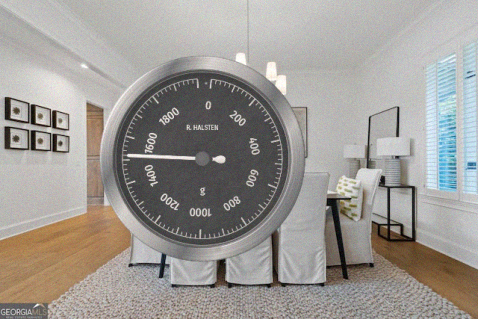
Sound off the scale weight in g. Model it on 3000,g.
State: 1520,g
